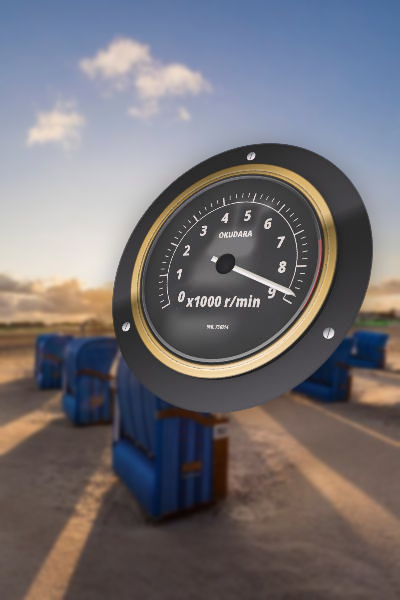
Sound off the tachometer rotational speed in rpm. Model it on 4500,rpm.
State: 8800,rpm
